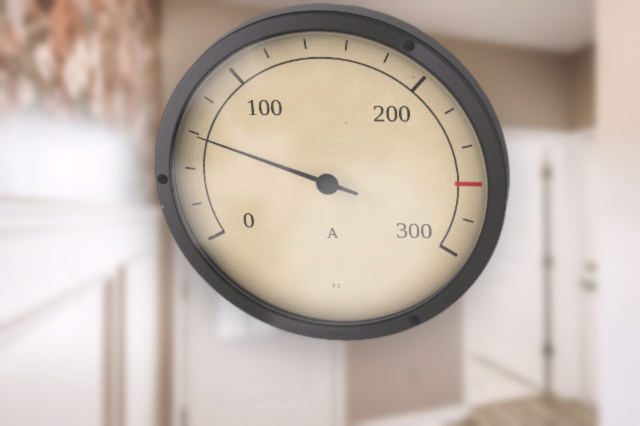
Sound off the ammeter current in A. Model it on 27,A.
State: 60,A
